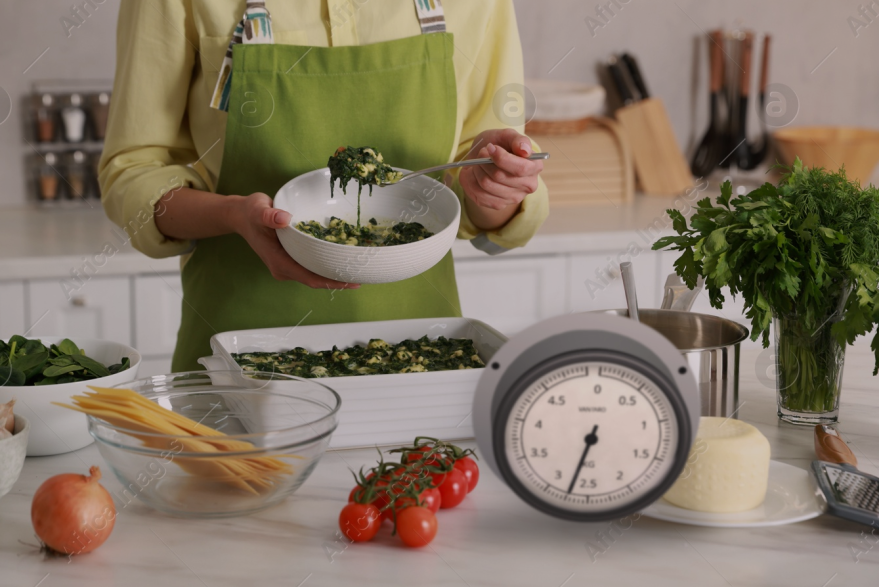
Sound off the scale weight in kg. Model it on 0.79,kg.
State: 2.75,kg
